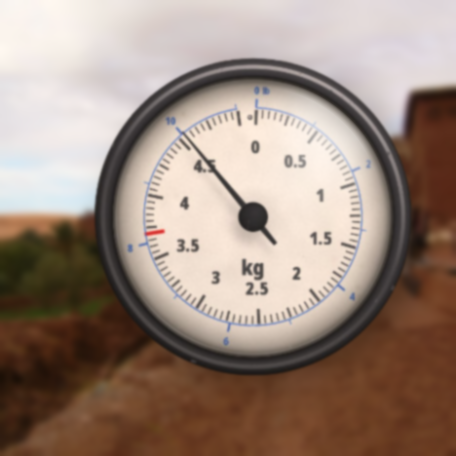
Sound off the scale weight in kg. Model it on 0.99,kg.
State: 4.55,kg
